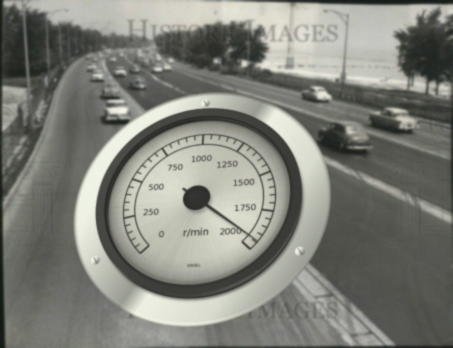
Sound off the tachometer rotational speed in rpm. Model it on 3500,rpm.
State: 1950,rpm
